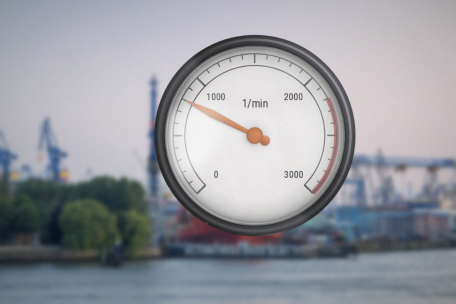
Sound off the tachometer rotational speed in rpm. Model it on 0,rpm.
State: 800,rpm
